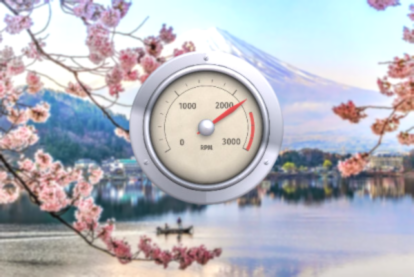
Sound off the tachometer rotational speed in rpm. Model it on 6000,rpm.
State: 2200,rpm
